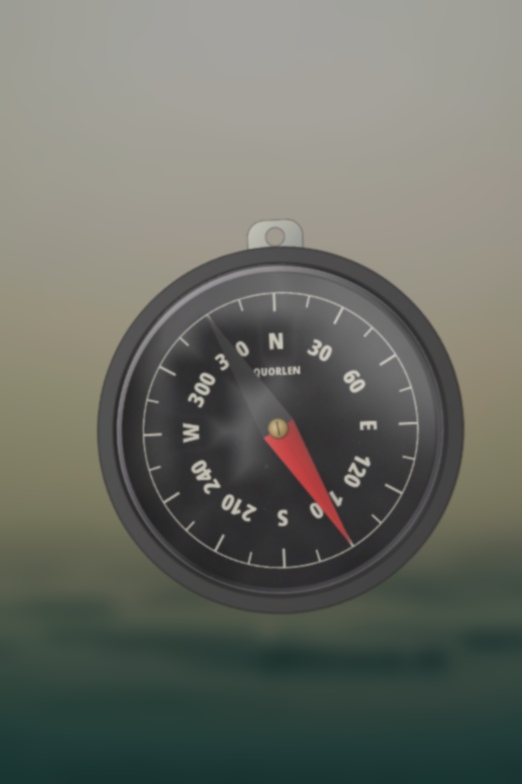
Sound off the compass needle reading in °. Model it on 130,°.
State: 150,°
